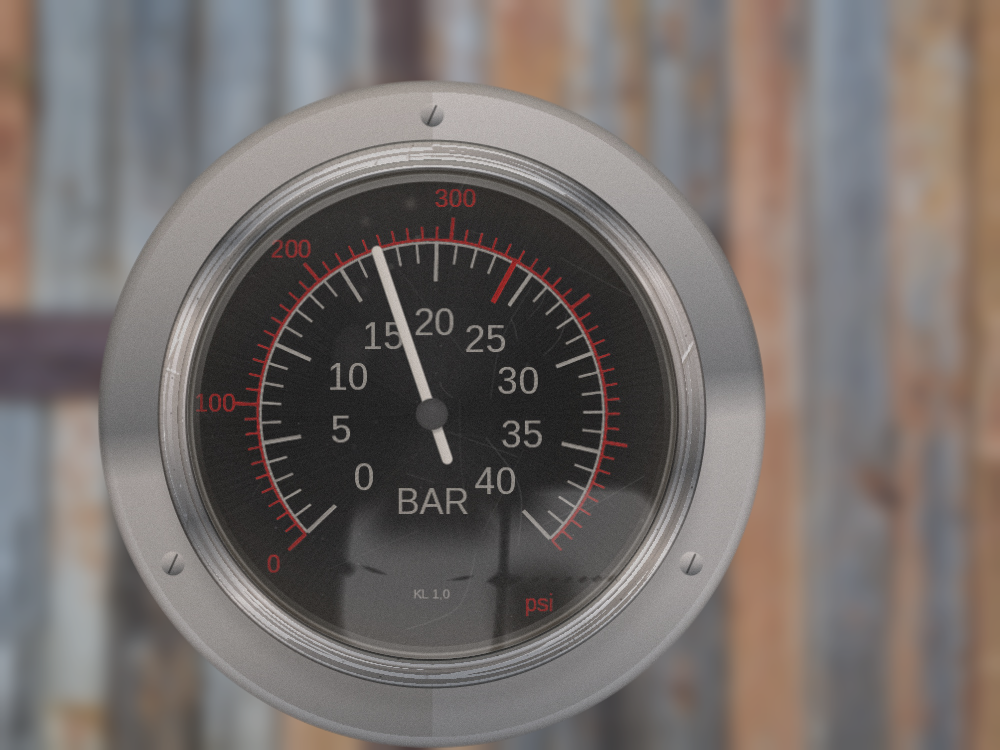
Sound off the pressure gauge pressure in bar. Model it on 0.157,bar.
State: 17,bar
